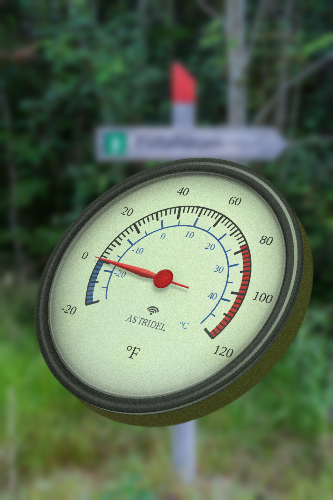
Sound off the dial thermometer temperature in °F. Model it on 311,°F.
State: 0,°F
